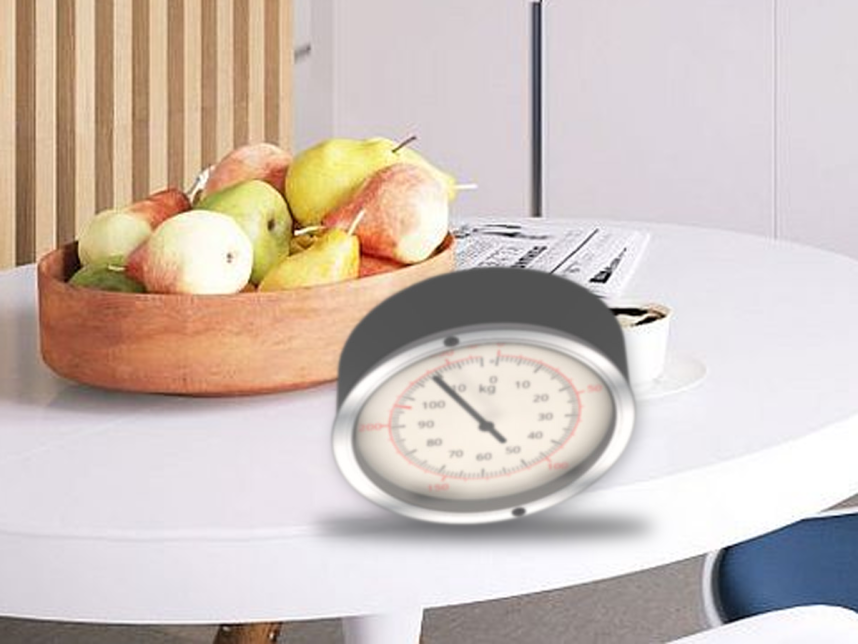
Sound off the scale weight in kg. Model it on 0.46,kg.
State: 110,kg
